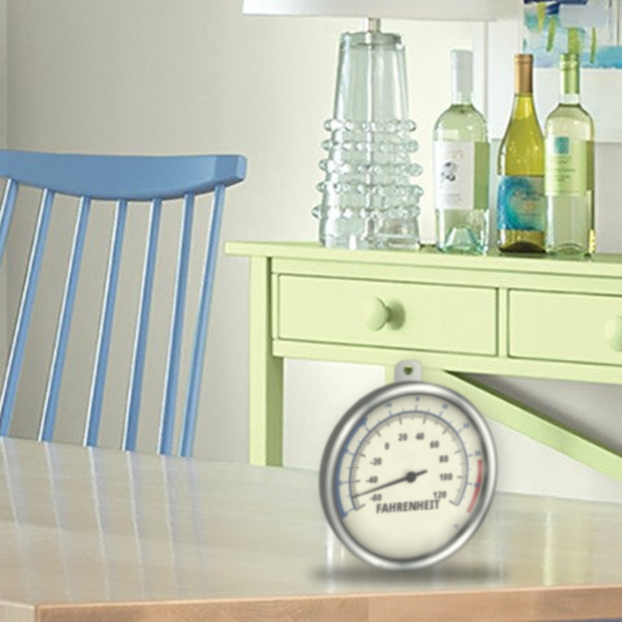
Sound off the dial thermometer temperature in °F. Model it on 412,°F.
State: -50,°F
